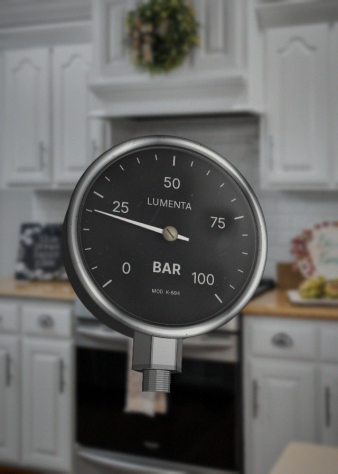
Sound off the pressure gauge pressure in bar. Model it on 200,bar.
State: 20,bar
